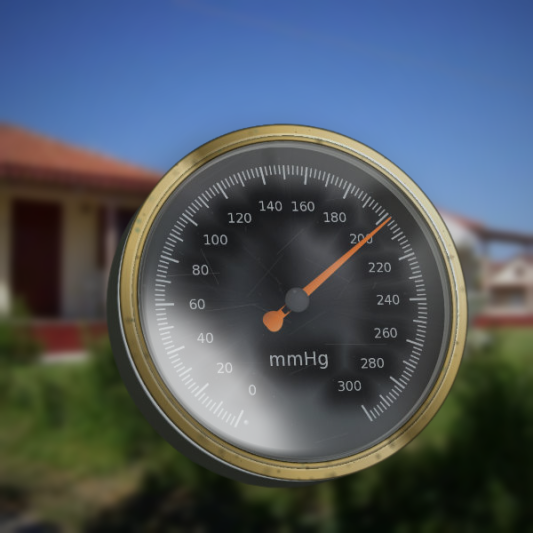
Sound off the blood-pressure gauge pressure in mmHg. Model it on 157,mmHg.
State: 202,mmHg
